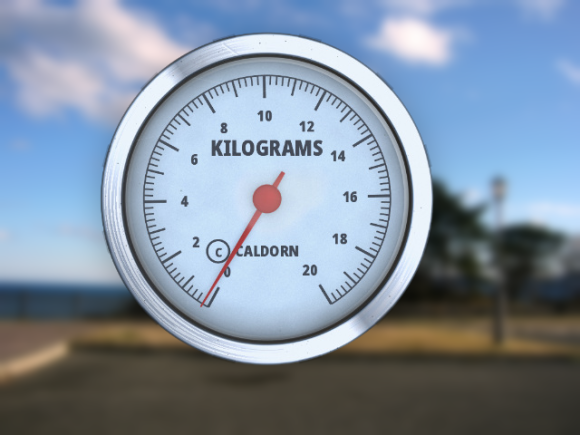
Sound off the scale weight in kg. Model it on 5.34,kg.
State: 0.2,kg
